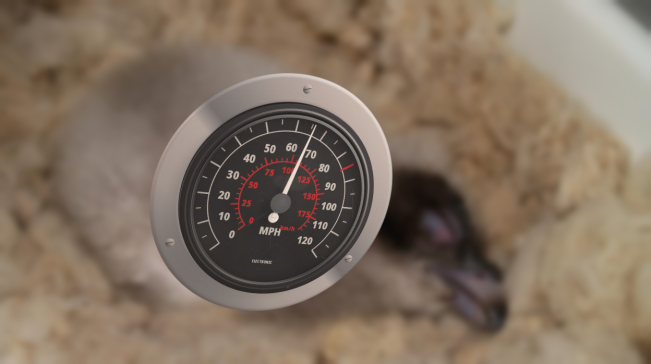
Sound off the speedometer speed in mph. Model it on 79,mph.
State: 65,mph
